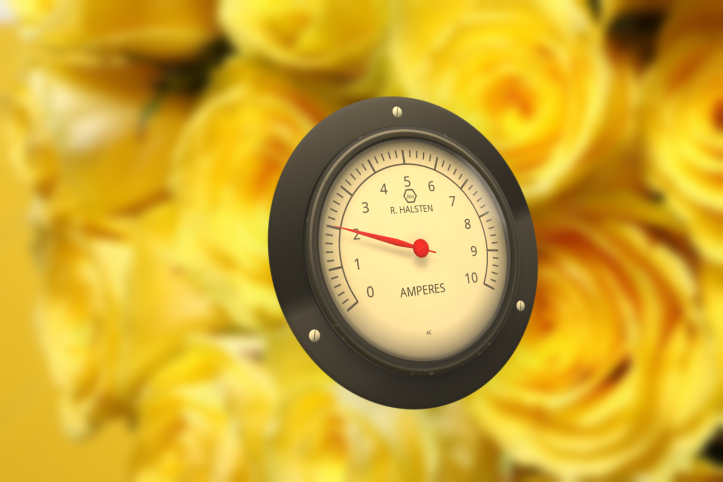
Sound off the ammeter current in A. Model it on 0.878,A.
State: 2,A
